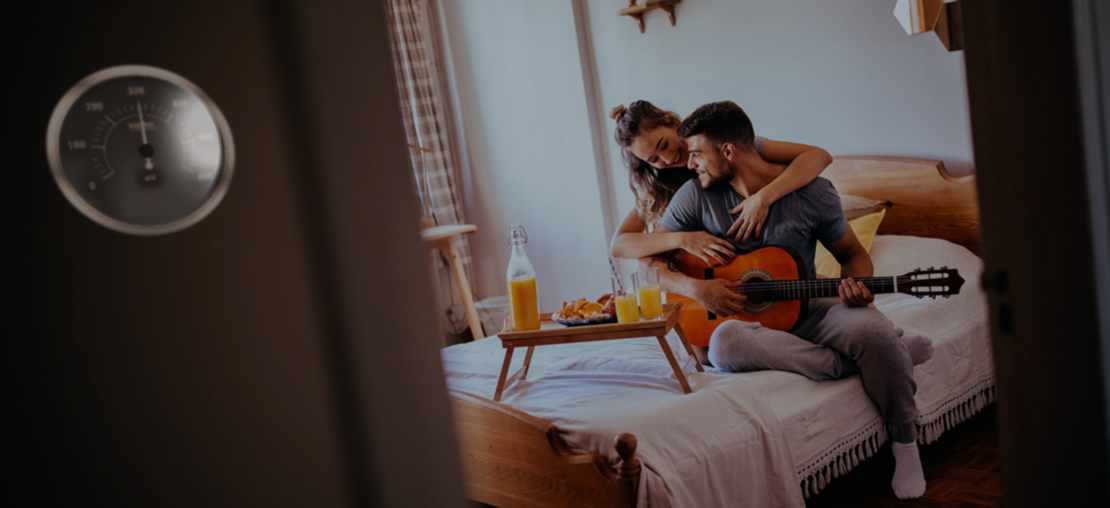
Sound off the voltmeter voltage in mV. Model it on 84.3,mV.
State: 300,mV
